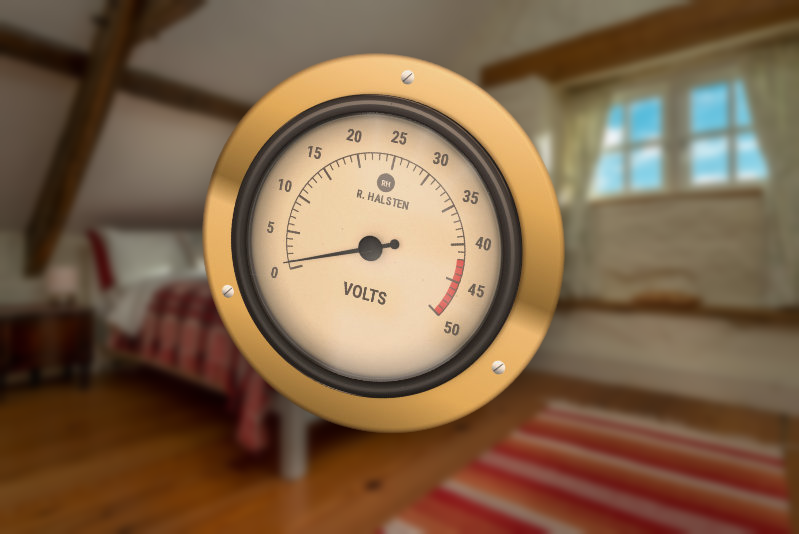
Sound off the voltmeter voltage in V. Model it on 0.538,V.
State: 1,V
